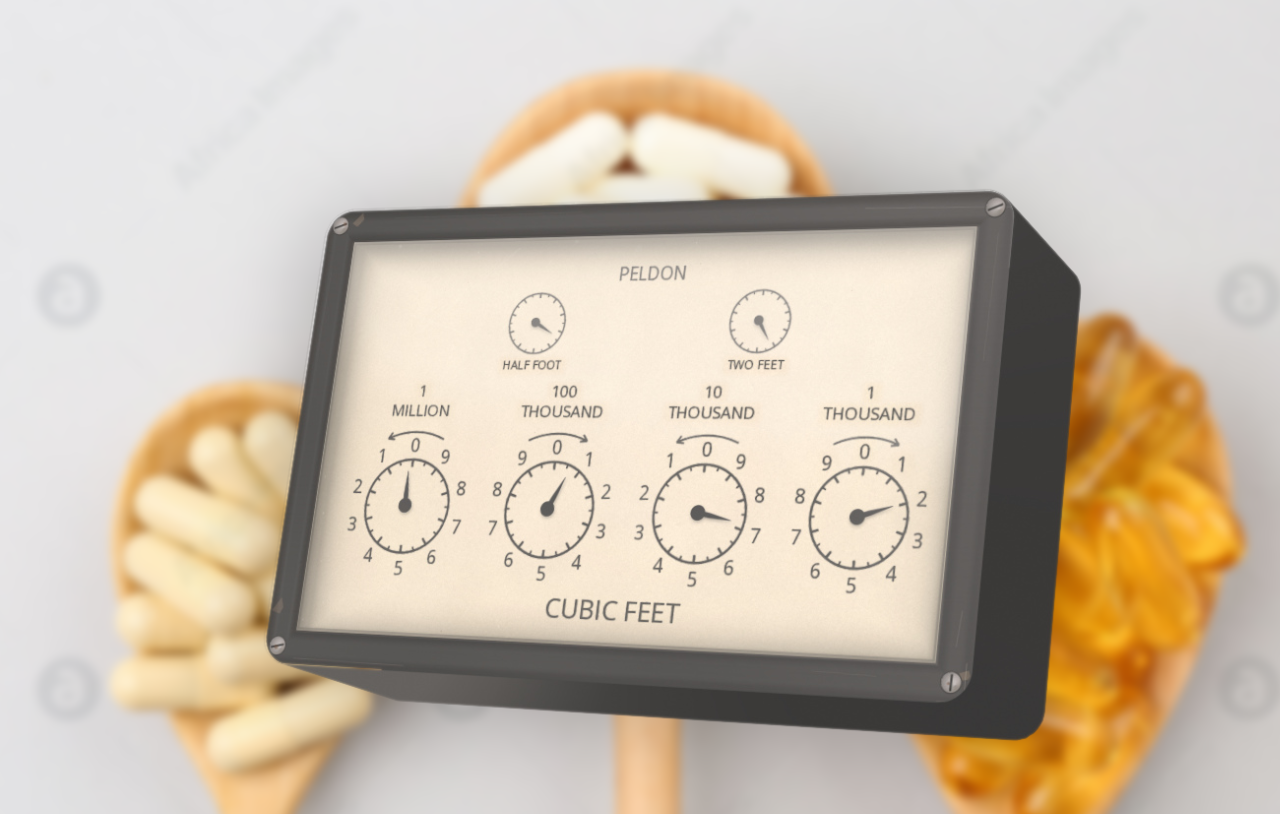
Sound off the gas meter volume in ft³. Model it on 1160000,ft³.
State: 7200,ft³
